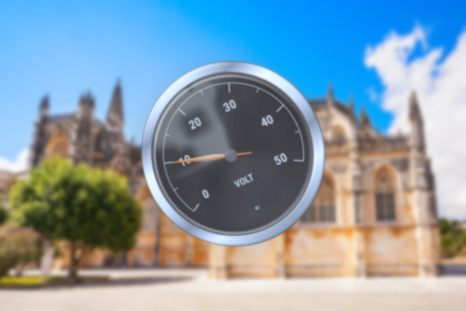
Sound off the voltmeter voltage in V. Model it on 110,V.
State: 10,V
